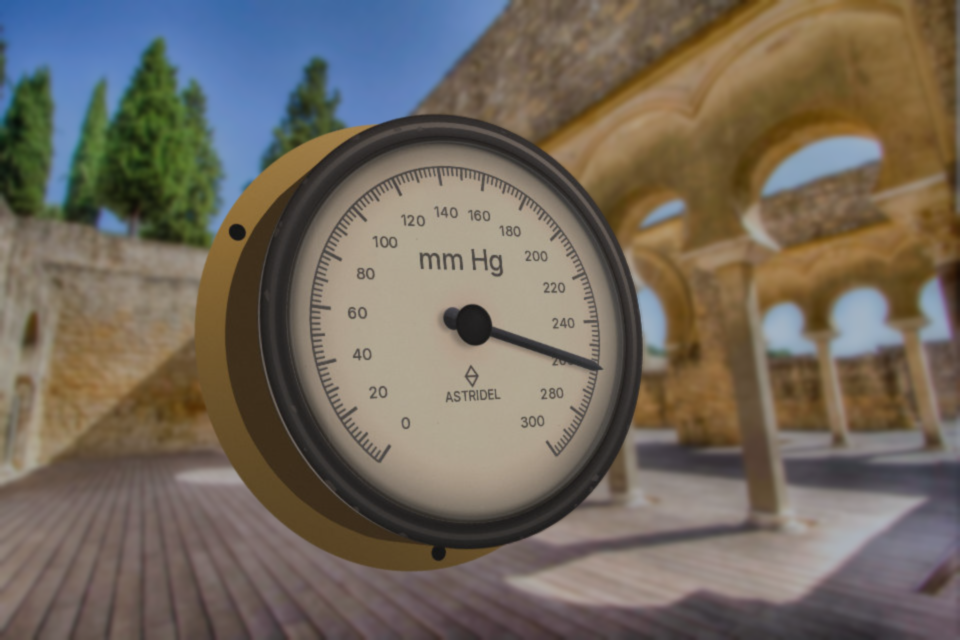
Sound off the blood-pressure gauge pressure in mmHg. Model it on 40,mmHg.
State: 260,mmHg
